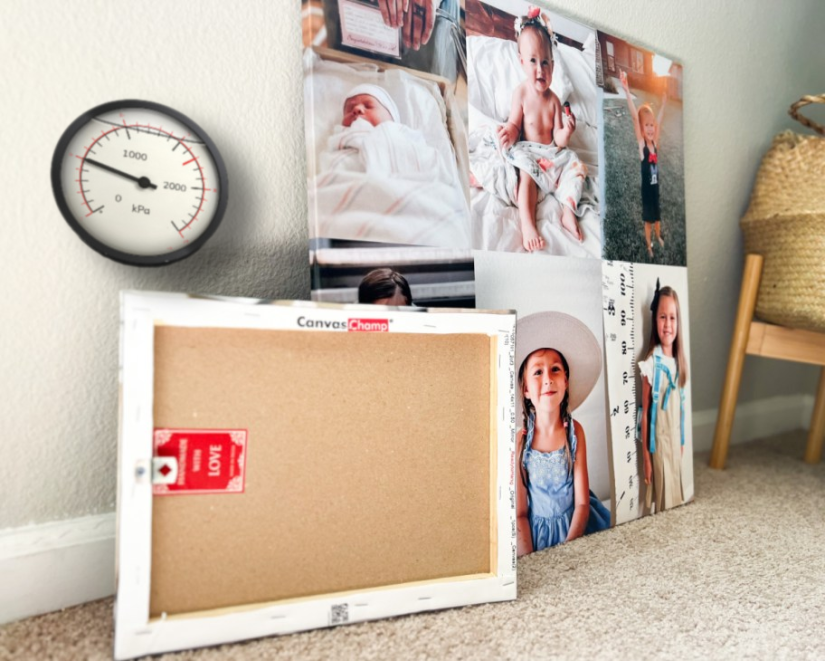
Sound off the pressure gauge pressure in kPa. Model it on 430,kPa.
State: 500,kPa
